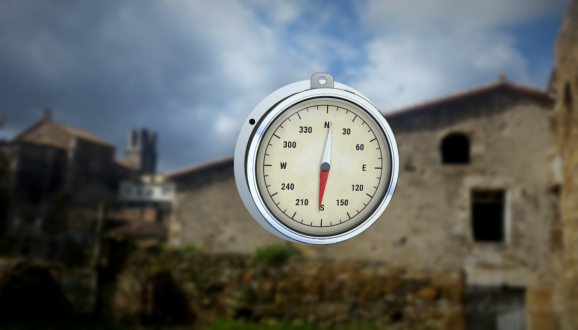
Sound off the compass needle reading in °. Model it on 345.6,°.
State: 185,°
